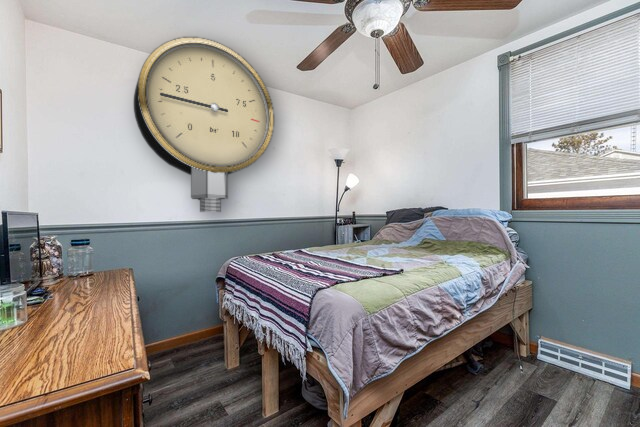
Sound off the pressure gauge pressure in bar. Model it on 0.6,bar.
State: 1.75,bar
